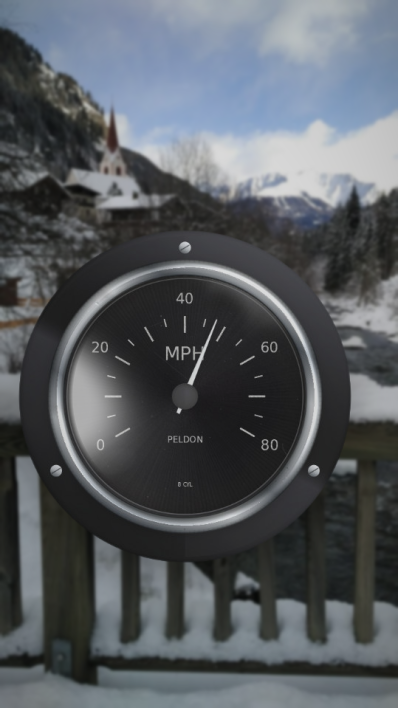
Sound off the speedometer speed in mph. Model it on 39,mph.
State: 47.5,mph
